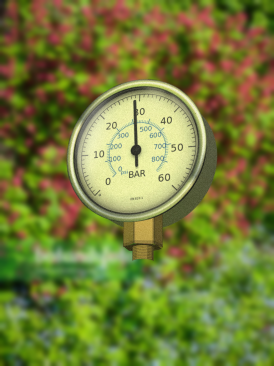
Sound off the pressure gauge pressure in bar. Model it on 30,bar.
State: 29,bar
